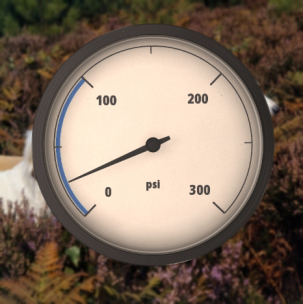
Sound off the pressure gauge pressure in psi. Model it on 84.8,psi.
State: 25,psi
